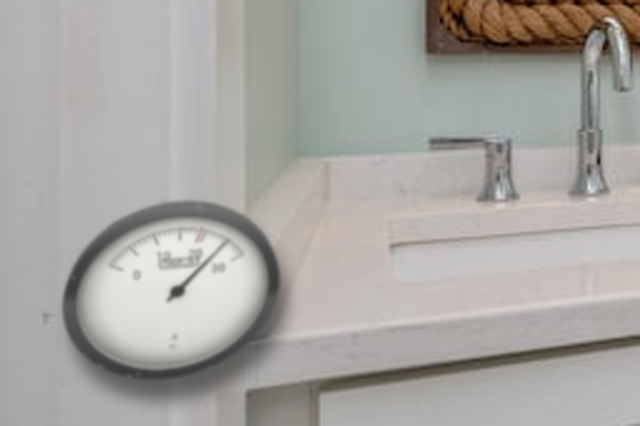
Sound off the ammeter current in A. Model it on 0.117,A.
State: 25,A
